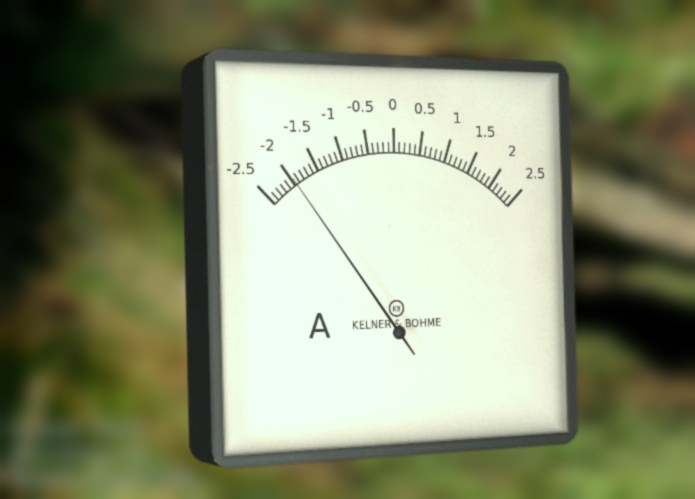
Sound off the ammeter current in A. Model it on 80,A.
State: -2,A
